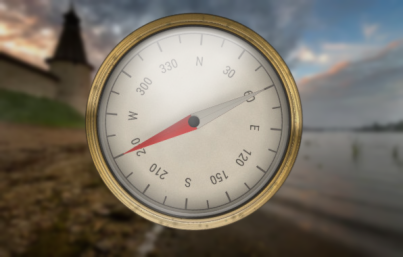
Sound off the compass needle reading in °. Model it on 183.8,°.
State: 240,°
